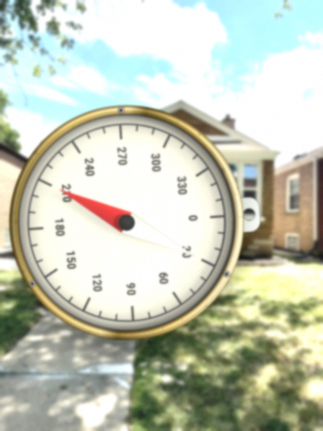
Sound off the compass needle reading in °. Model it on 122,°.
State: 210,°
